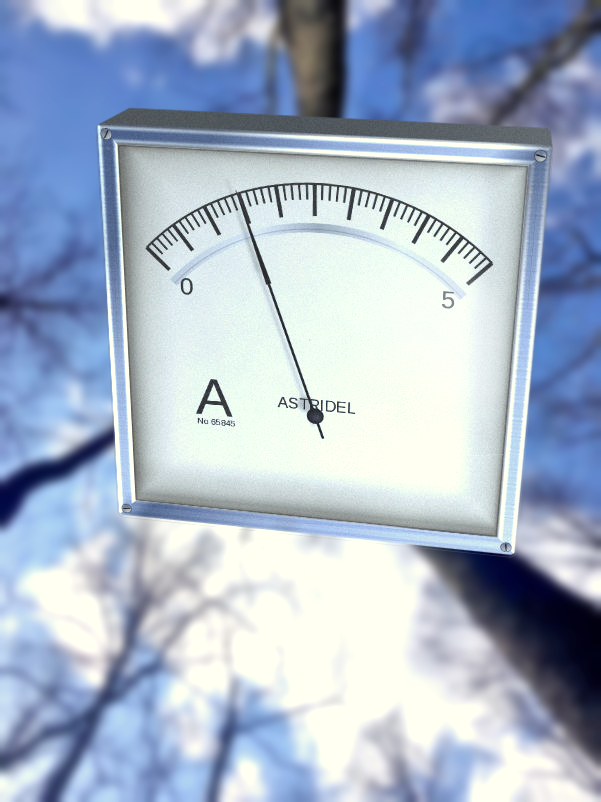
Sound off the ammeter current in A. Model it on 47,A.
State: 1.5,A
